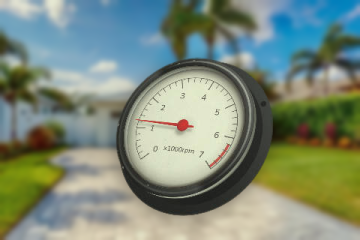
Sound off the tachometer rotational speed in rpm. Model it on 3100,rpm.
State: 1200,rpm
